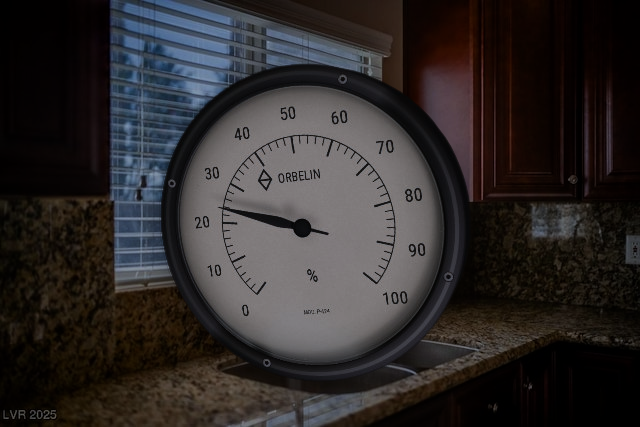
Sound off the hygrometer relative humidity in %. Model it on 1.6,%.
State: 24,%
